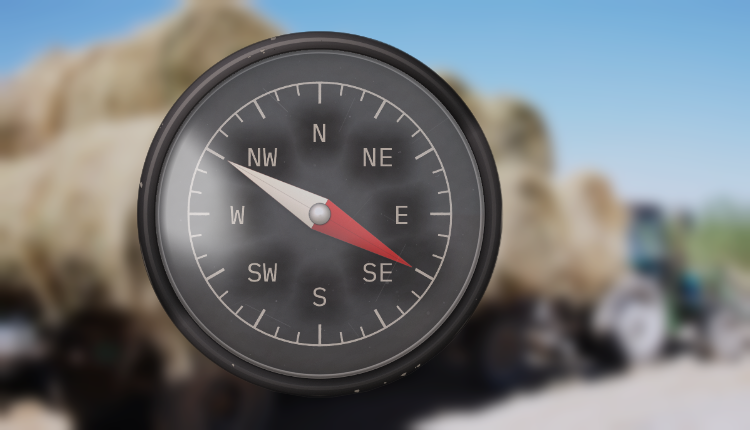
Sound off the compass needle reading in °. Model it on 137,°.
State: 120,°
